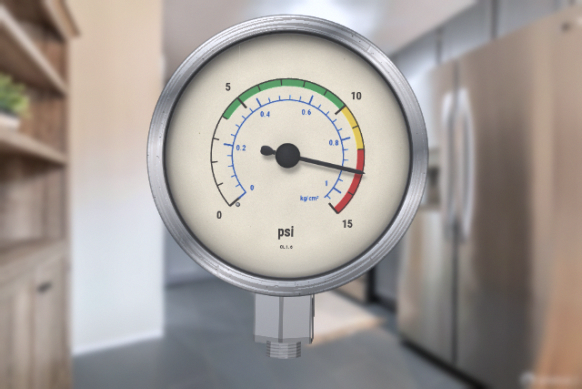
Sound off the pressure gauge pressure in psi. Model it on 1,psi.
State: 13,psi
